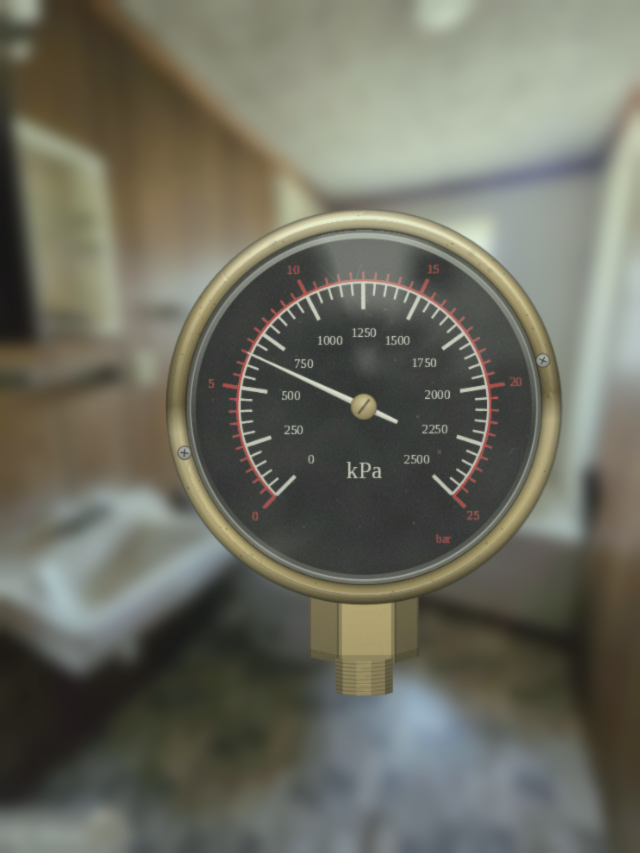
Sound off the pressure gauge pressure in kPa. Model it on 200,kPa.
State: 650,kPa
